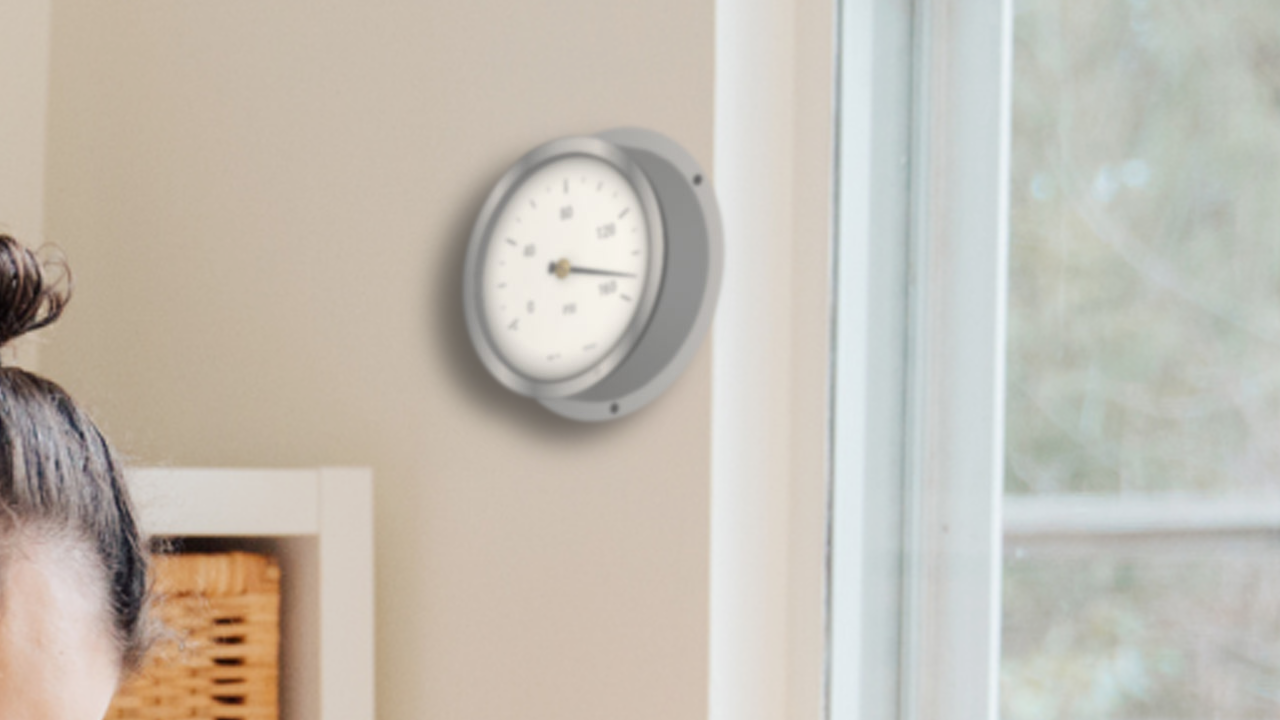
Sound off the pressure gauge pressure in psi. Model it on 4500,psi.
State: 150,psi
